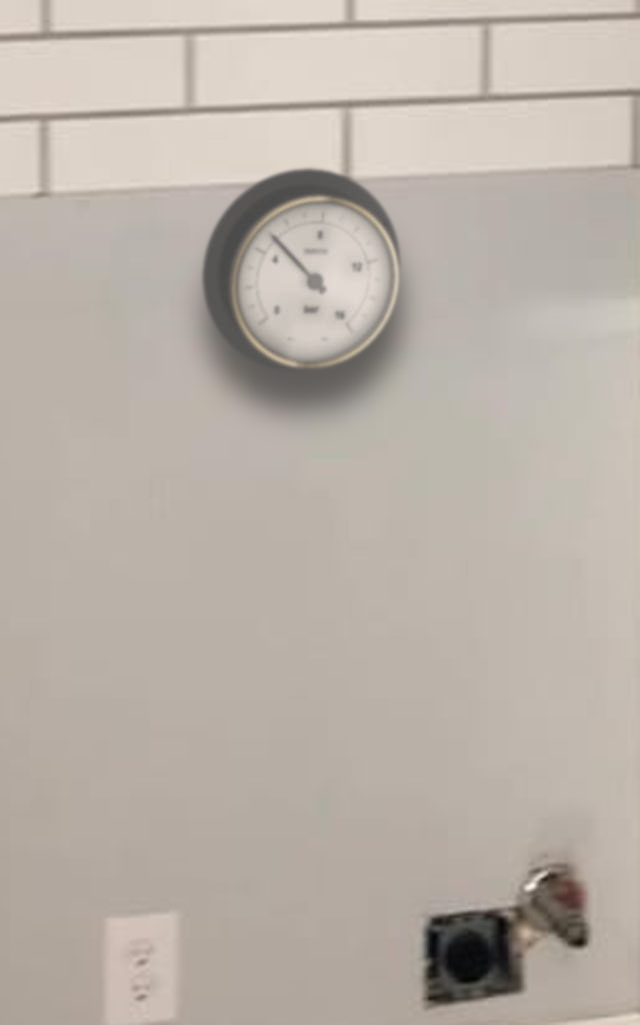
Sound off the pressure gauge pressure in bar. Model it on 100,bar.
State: 5,bar
